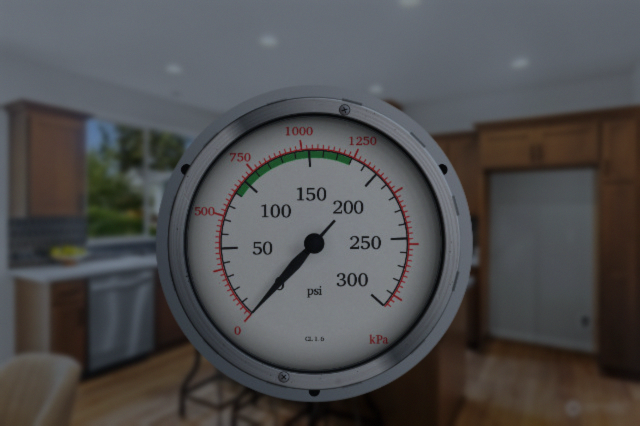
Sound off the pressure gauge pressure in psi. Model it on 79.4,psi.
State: 0,psi
